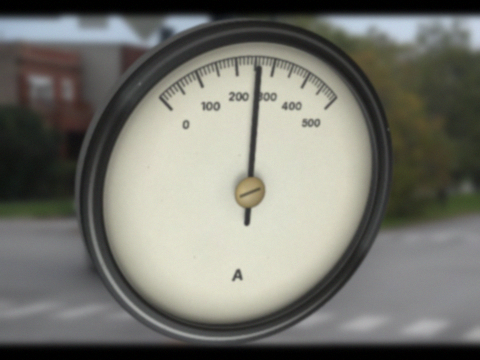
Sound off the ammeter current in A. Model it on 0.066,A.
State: 250,A
